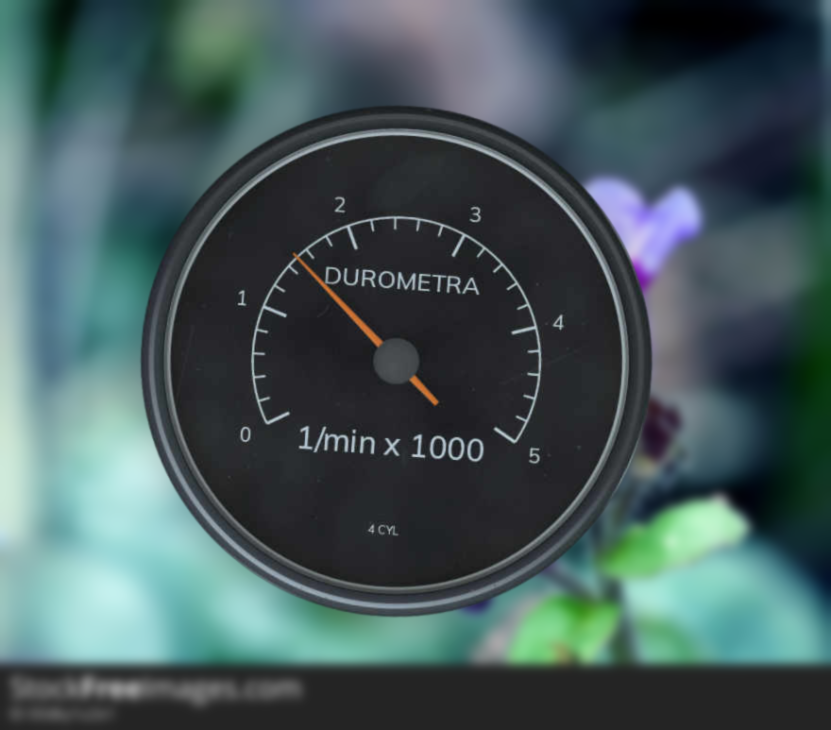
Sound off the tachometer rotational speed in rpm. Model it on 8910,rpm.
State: 1500,rpm
